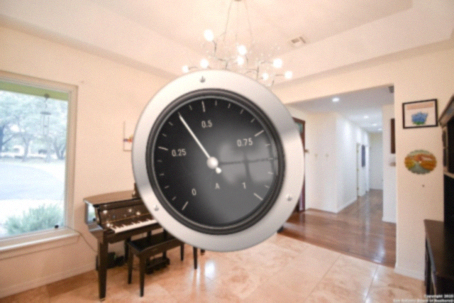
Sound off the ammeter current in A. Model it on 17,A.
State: 0.4,A
